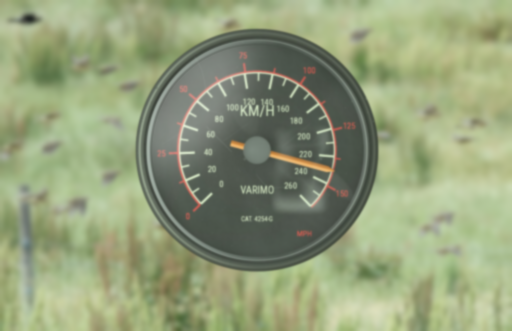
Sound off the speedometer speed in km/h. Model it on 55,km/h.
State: 230,km/h
